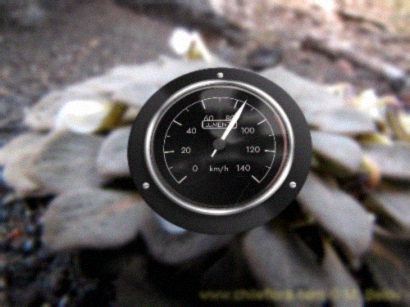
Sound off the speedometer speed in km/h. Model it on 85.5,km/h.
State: 85,km/h
